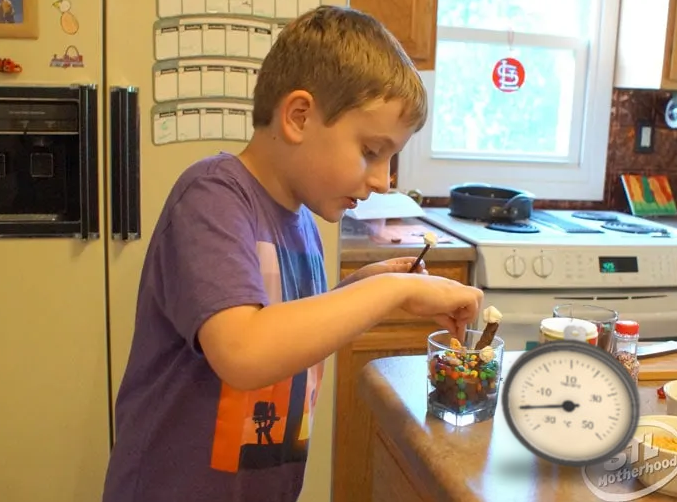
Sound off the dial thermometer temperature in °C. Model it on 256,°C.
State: -20,°C
